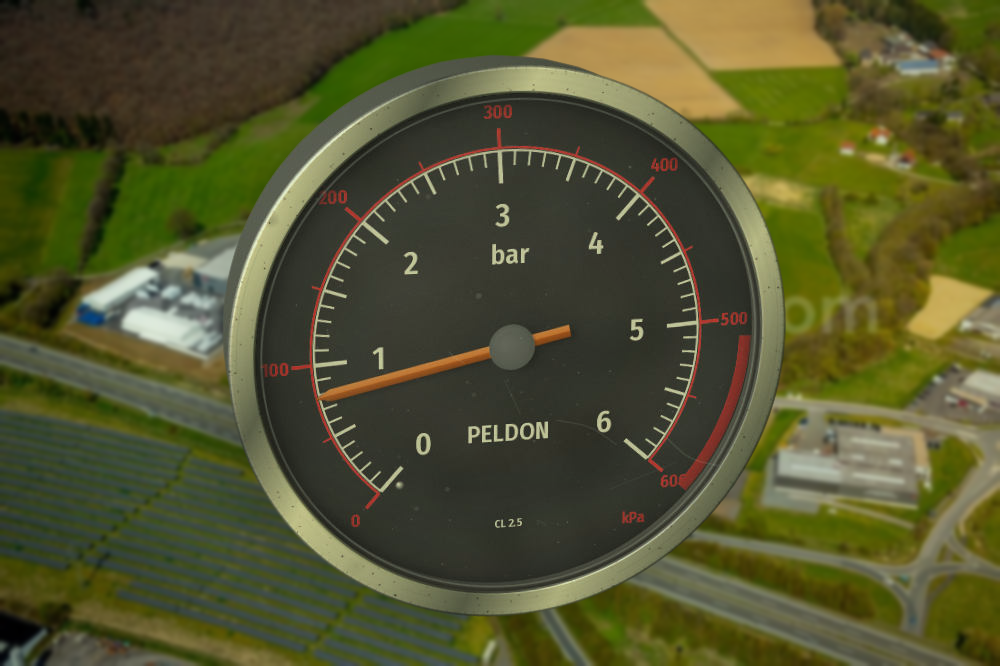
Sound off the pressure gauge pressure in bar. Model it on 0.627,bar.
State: 0.8,bar
